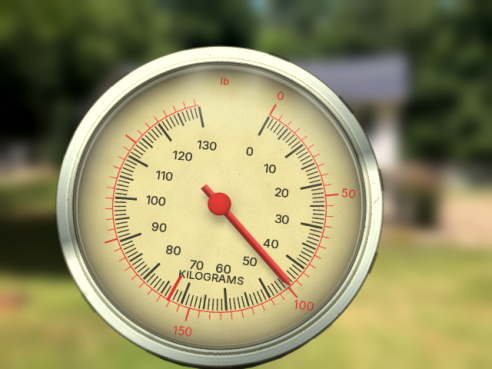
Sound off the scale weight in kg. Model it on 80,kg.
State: 45,kg
